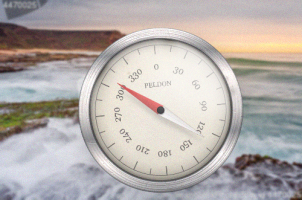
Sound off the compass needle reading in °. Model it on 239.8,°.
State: 307.5,°
